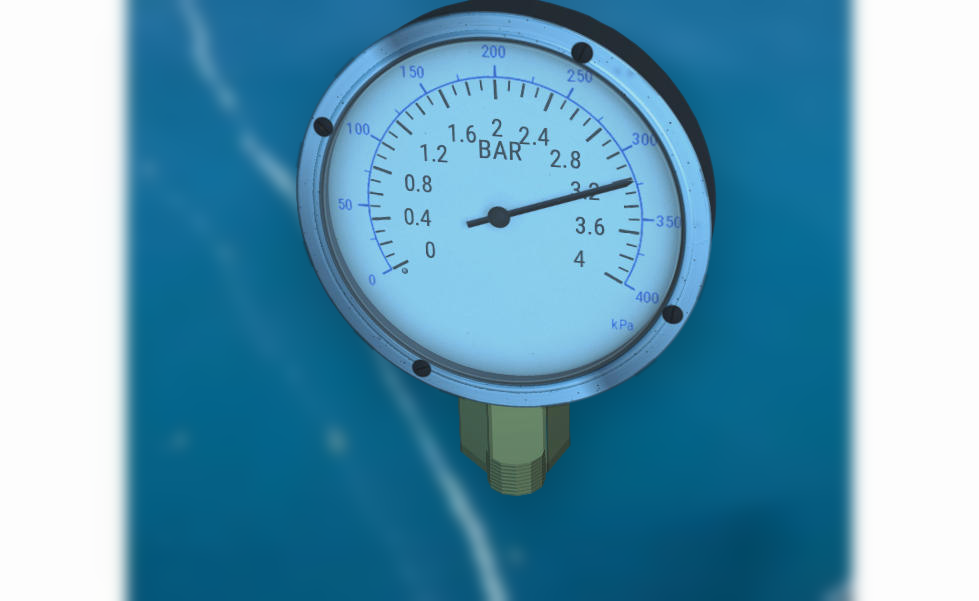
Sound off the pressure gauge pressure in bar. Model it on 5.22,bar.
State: 3.2,bar
